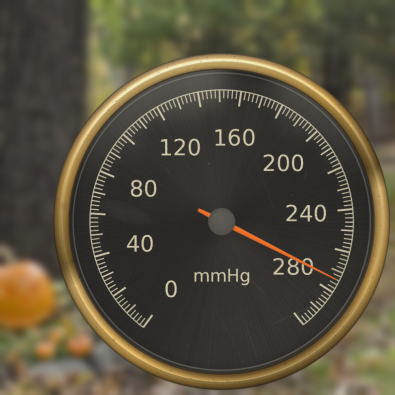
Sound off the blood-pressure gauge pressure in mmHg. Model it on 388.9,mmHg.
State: 274,mmHg
